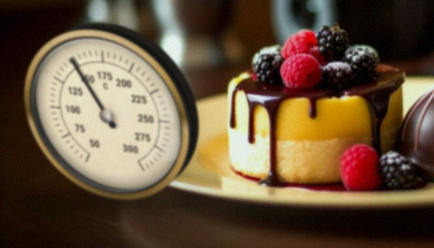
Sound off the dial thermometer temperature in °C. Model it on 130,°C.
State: 150,°C
